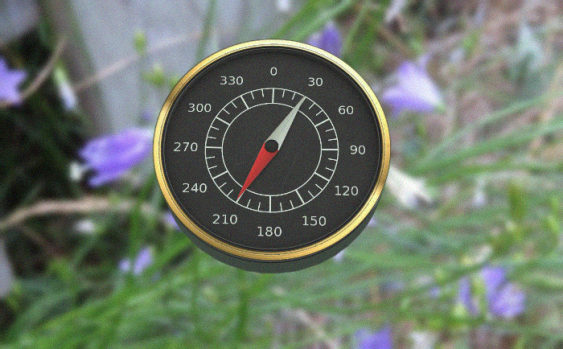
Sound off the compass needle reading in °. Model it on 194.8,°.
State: 210,°
